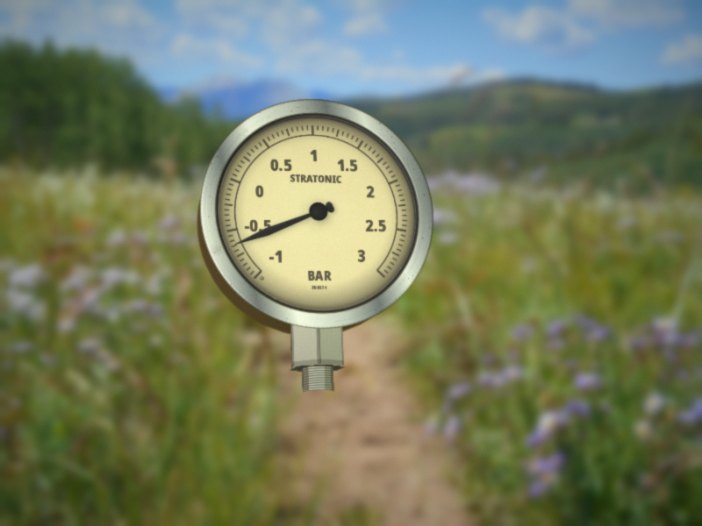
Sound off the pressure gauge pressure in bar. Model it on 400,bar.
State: -0.65,bar
